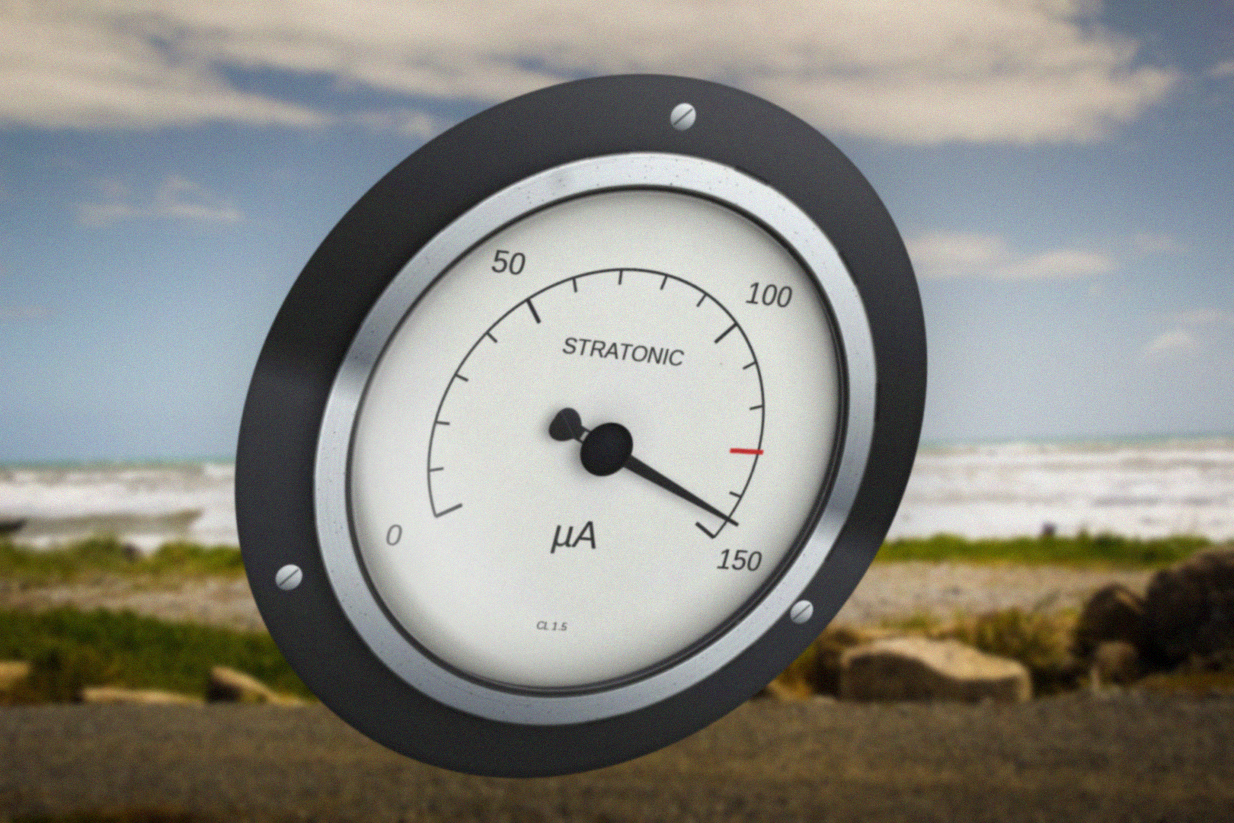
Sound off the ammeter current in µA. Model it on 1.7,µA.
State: 145,µA
